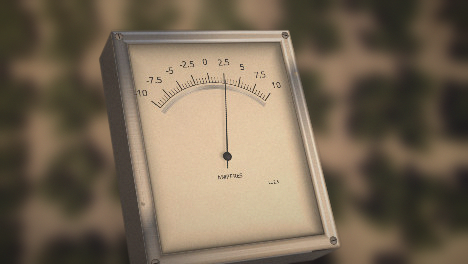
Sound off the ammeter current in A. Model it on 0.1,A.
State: 2.5,A
